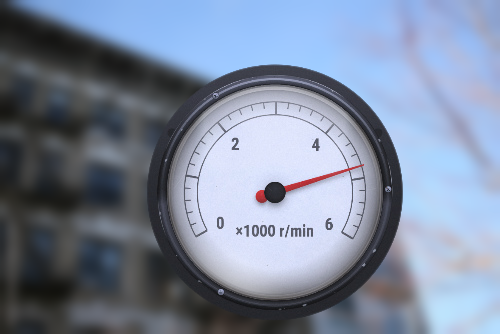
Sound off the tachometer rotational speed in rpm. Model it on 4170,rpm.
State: 4800,rpm
